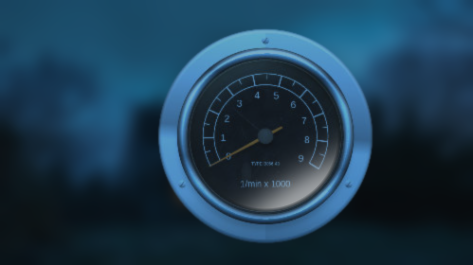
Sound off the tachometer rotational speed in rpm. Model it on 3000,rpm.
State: 0,rpm
